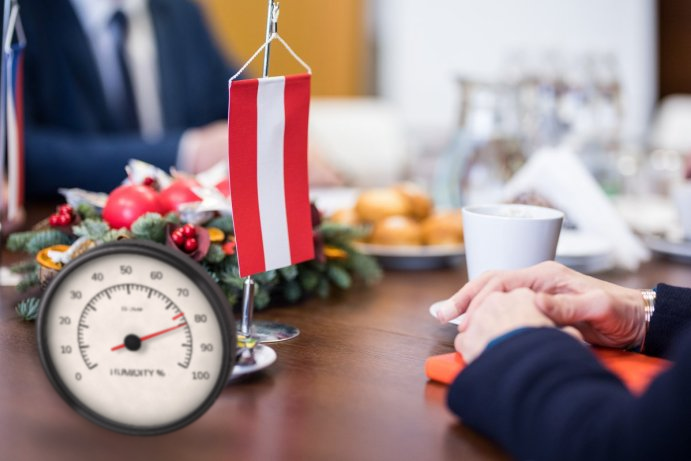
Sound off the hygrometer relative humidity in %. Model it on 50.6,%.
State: 80,%
